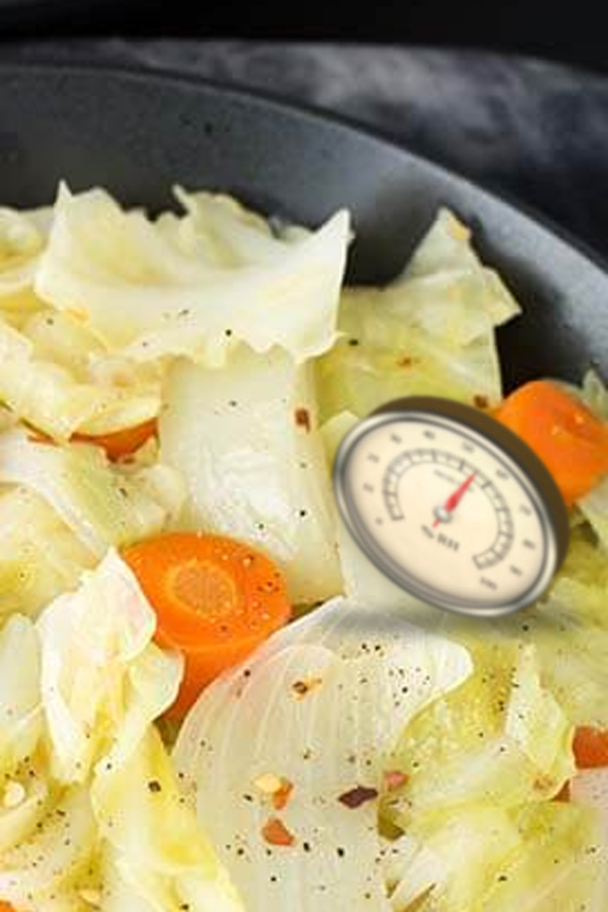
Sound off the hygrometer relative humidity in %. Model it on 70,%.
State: 55,%
